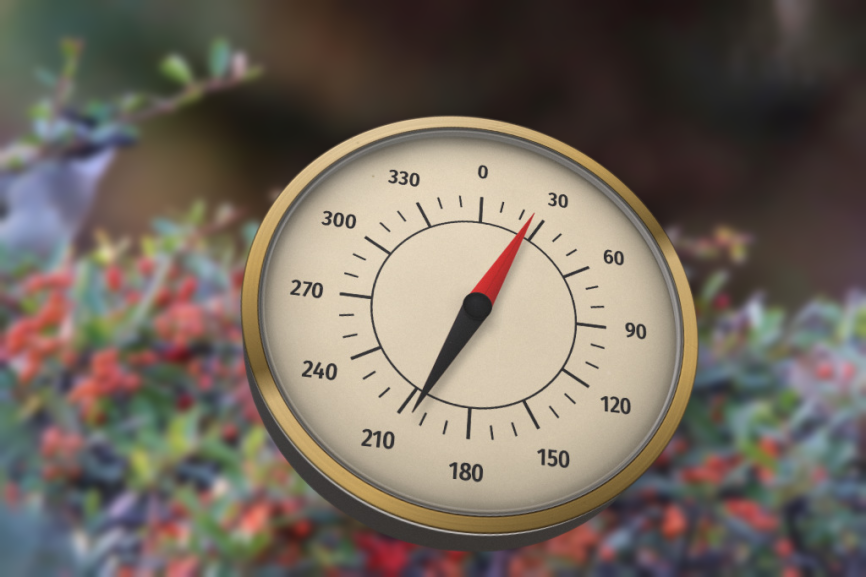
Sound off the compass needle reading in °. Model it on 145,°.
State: 25,°
